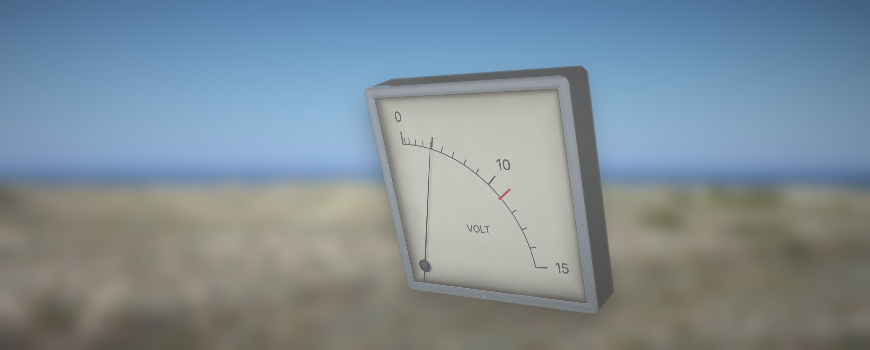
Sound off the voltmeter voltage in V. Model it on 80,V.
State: 5,V
